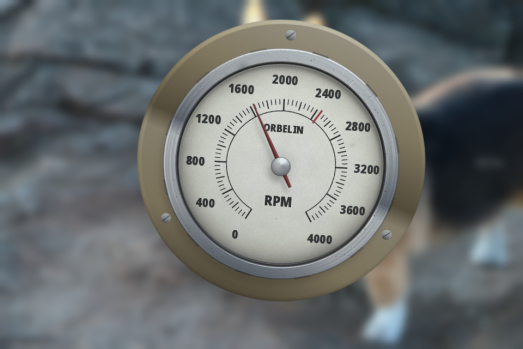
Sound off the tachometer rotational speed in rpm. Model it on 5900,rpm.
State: 1650,rpm
